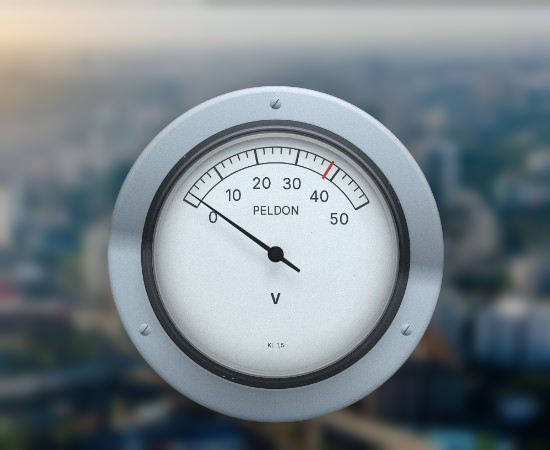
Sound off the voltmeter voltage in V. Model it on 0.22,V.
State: 2,V
